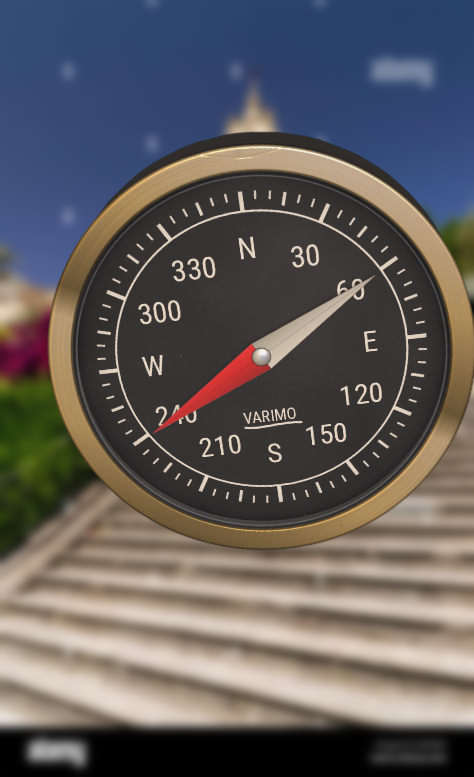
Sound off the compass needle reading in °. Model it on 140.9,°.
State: 240,°
